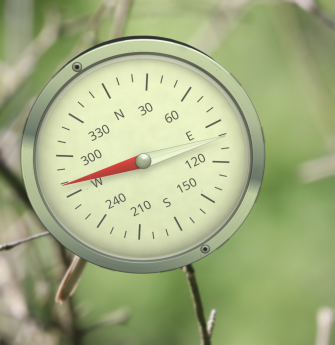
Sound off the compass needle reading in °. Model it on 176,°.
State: 280,°
